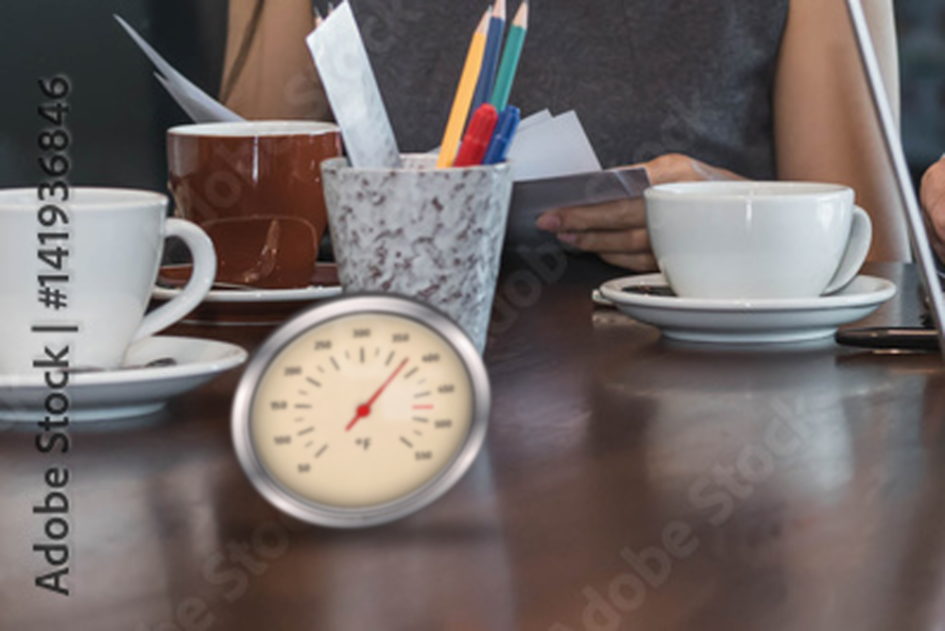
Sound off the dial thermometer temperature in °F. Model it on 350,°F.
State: 375,°F
